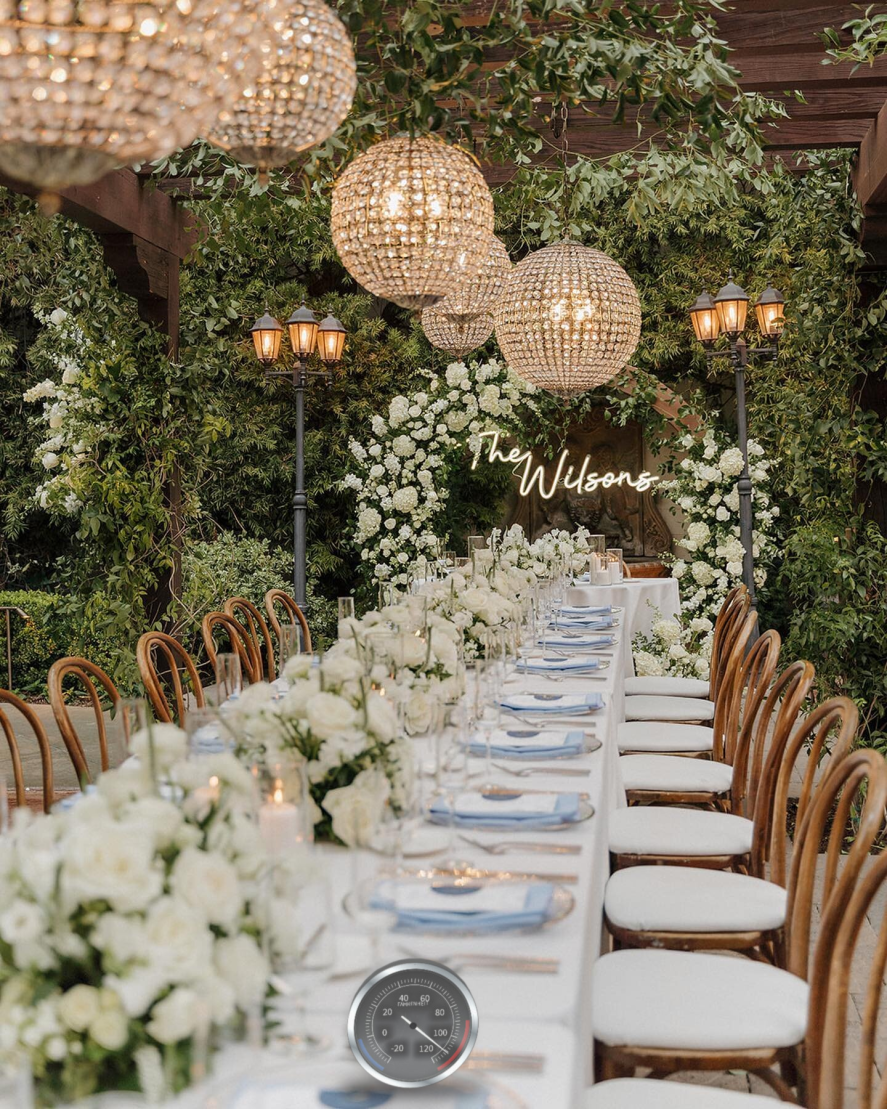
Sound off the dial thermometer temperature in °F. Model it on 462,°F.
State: 110,°F
